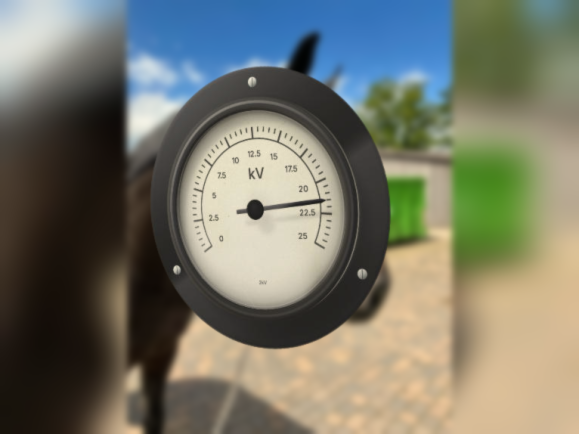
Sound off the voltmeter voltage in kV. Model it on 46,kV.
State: 21.5,kV
